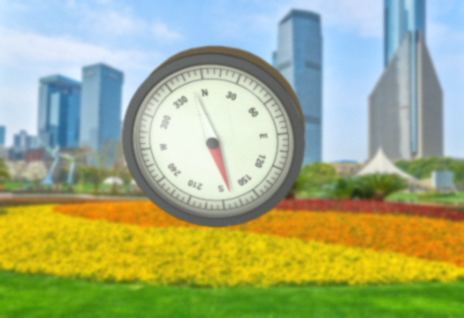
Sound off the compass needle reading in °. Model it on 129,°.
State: 170,°
